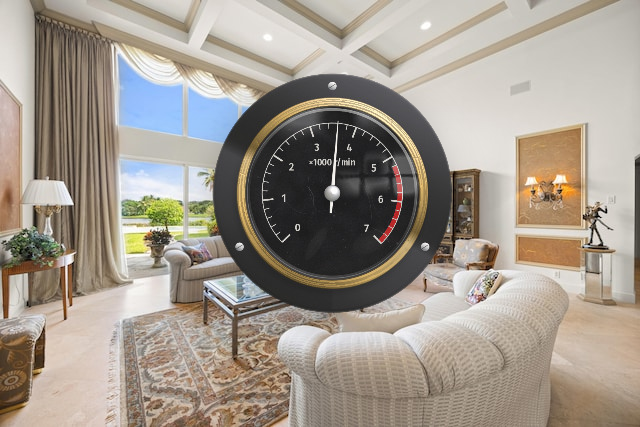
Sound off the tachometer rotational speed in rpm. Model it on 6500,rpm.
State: 3600,rpm
